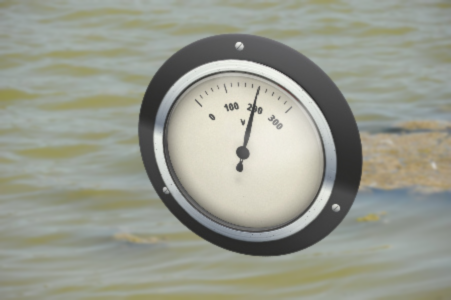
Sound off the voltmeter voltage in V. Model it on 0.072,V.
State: 200,V
